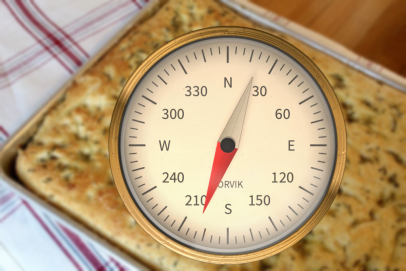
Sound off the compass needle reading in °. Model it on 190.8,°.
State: 200,°
